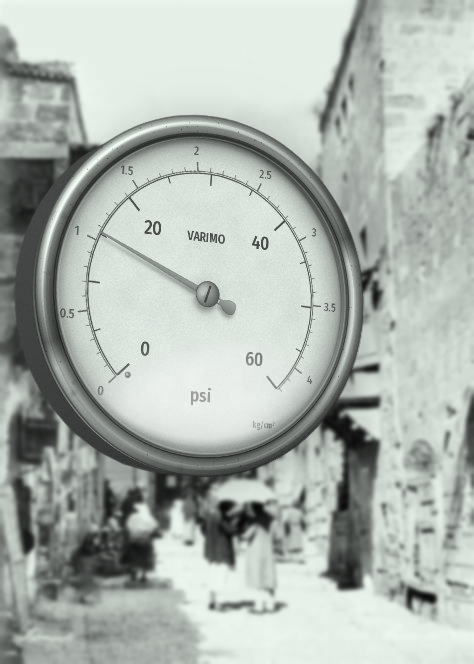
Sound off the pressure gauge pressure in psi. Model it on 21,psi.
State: 15,psi
